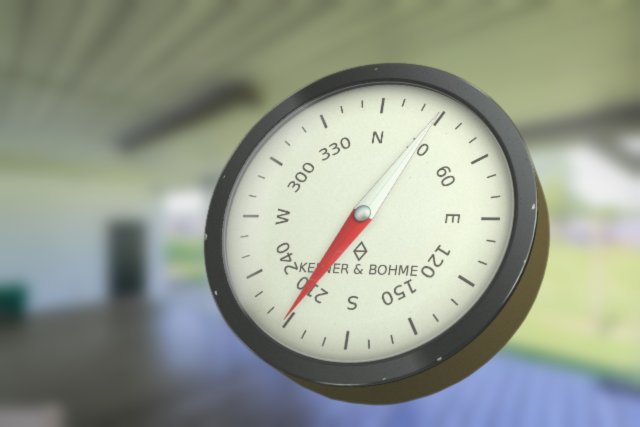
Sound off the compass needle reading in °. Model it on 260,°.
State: 210,°
